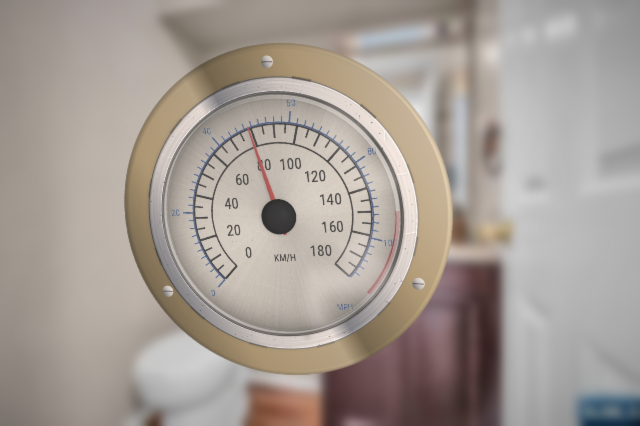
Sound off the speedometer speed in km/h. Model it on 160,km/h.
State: 80,km/h
